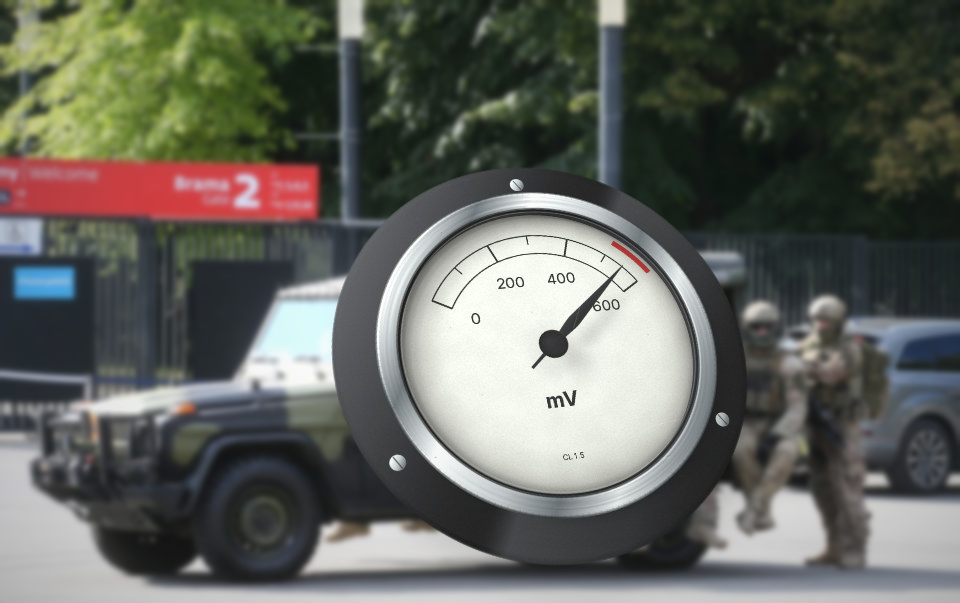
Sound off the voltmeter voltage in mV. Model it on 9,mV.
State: 550,mV
